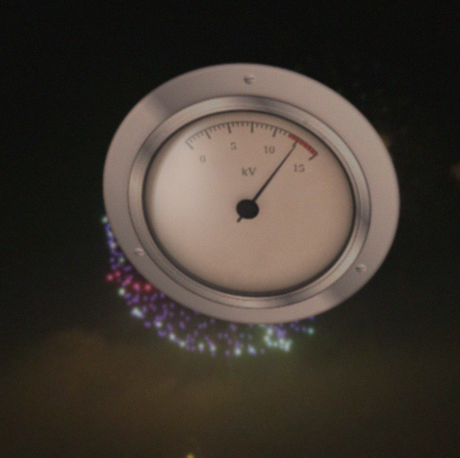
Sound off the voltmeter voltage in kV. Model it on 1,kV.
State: 12.5,kV
